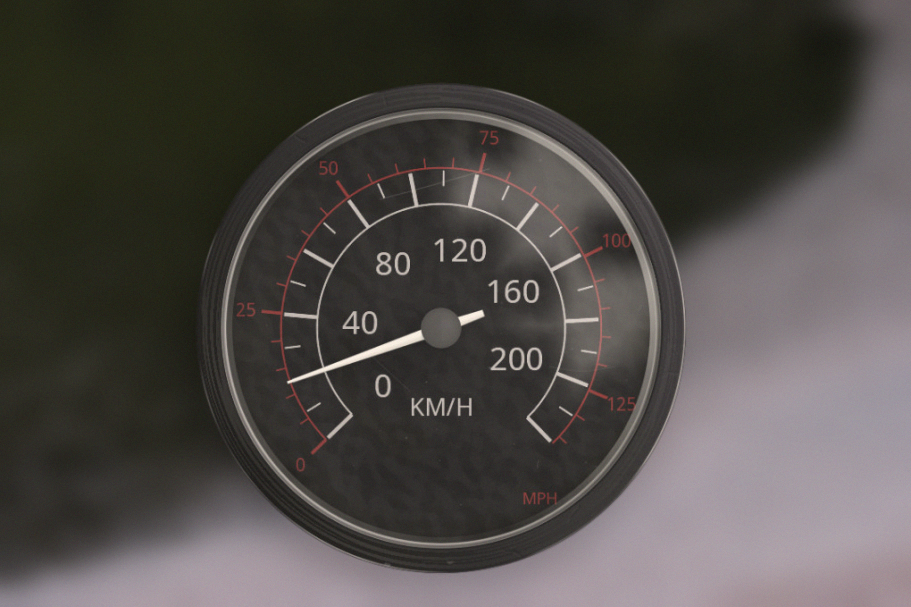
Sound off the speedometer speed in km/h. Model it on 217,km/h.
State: 20,km/h
